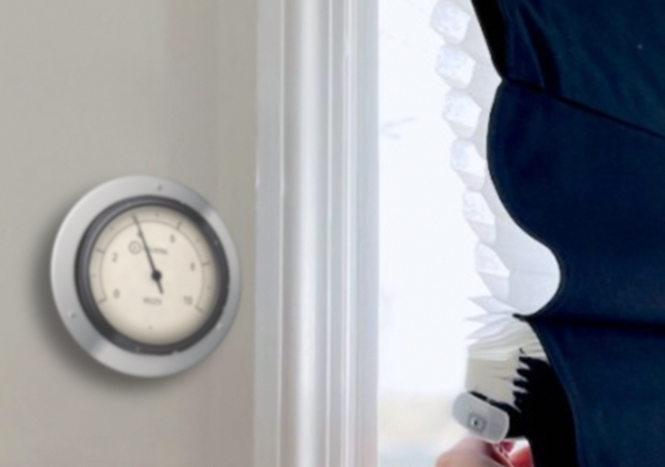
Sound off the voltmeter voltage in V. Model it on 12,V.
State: 4,V
